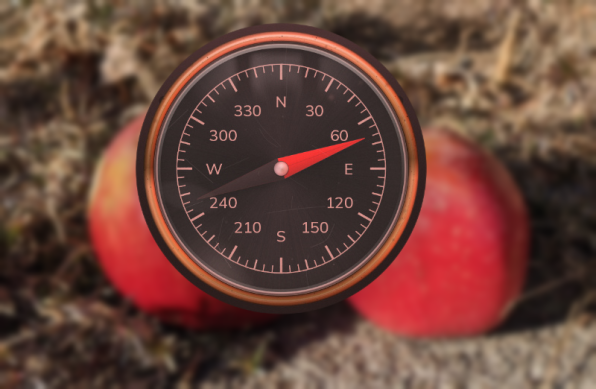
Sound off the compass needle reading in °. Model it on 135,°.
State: 70,°
